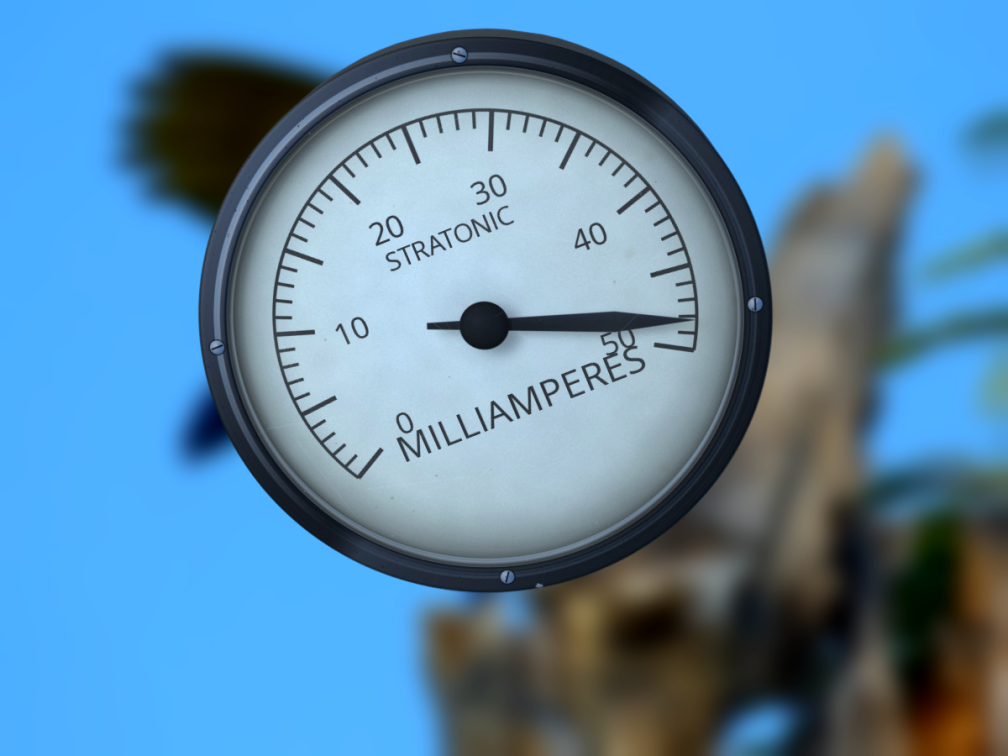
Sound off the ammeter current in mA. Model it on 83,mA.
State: 48,mA
